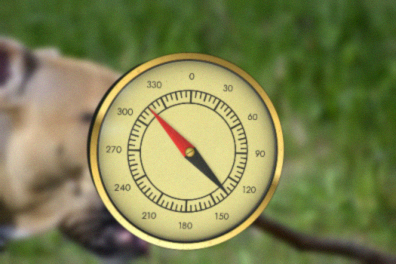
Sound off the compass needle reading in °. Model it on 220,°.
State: 315,°
